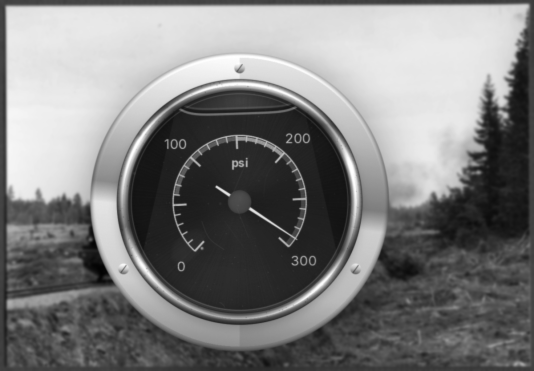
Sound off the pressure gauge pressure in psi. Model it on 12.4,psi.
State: 290,psi
